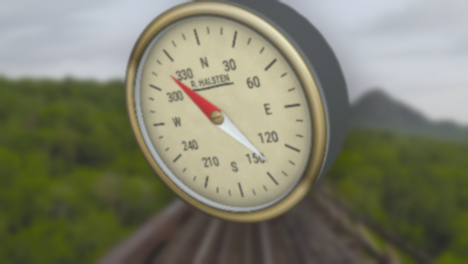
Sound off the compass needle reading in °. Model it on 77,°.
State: 320,°
